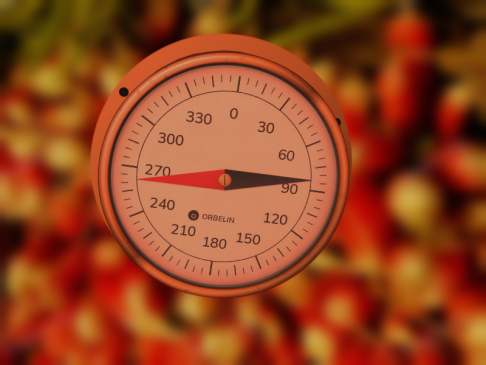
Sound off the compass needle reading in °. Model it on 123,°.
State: 262.5,°
